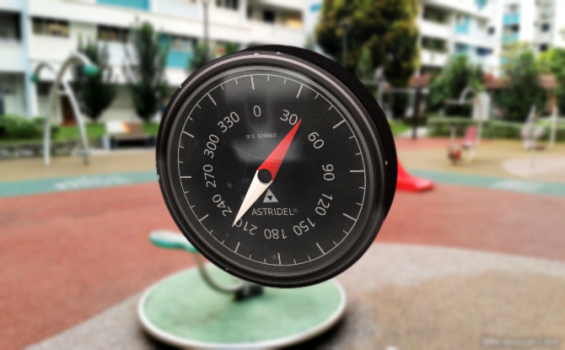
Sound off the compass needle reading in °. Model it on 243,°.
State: 40,°
